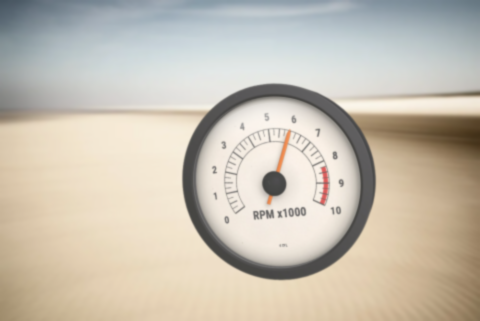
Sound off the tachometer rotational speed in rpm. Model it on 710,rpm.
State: 6000,rpm
